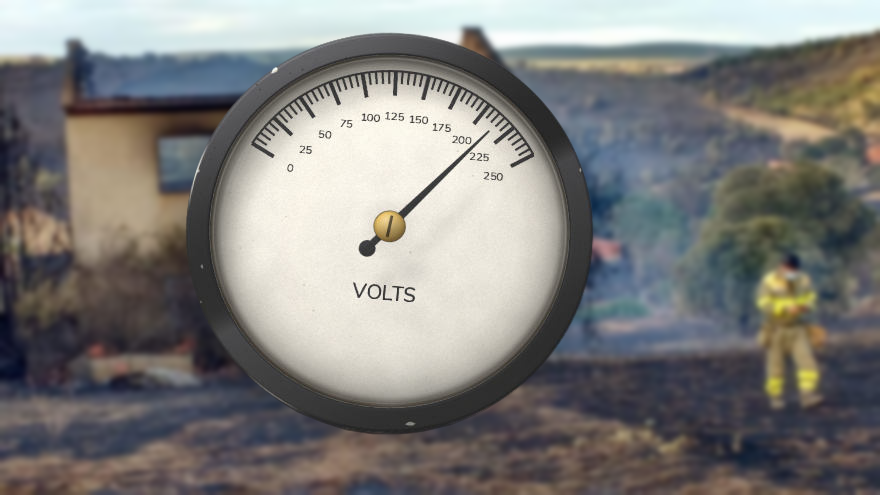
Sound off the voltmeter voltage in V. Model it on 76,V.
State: 215,V
